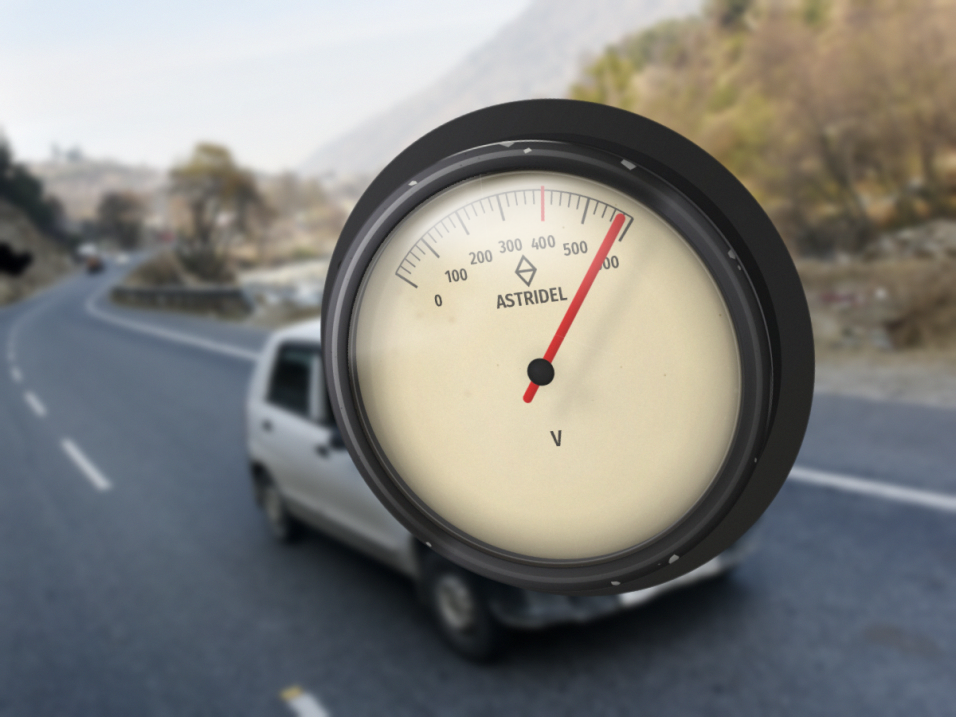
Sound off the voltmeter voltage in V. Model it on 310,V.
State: 580,V
